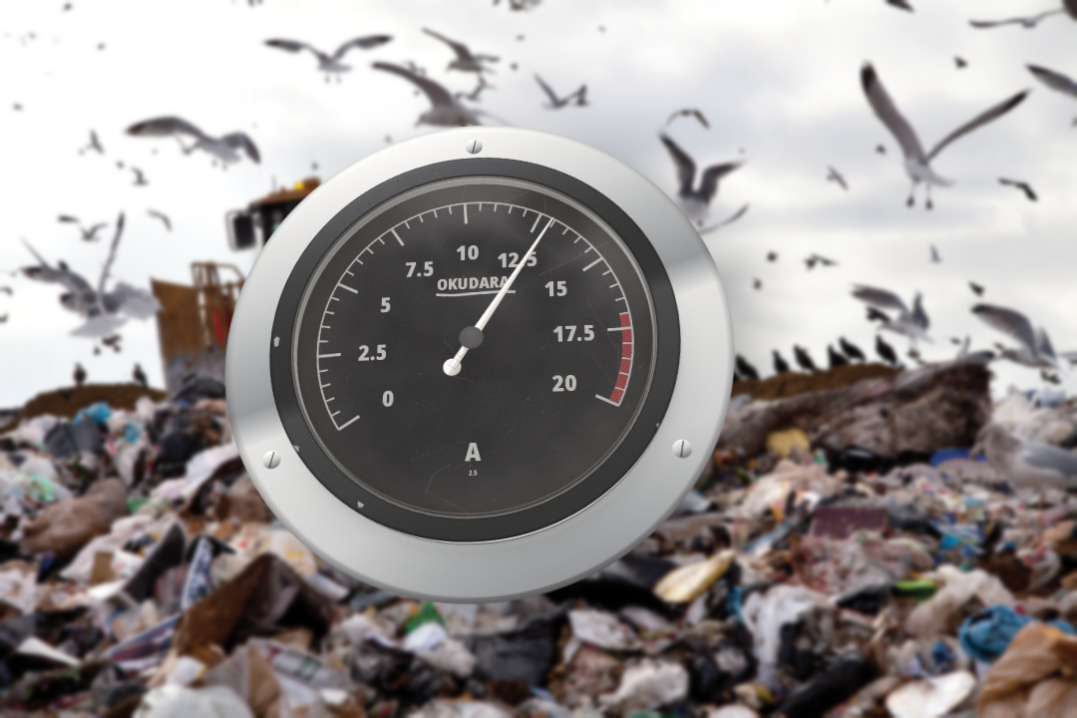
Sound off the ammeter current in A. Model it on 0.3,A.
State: 13,A
